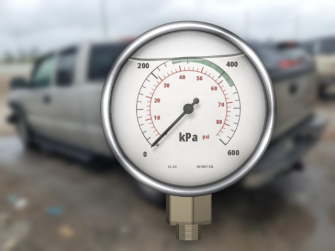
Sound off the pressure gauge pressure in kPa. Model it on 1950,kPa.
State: 0,kPa
